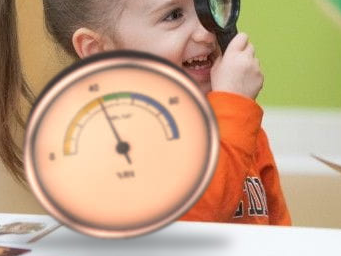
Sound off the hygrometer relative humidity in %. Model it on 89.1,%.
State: 40,%
